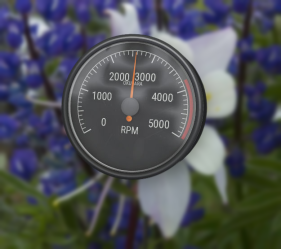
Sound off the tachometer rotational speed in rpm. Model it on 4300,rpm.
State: 2600,rpm
